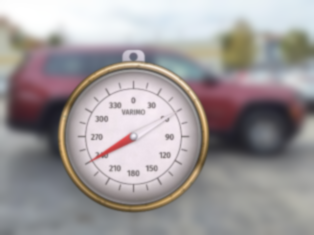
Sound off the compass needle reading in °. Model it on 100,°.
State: 240,°
